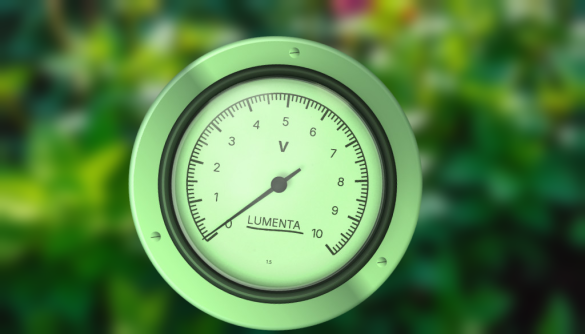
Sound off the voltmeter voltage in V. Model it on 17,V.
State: 0.1,V
